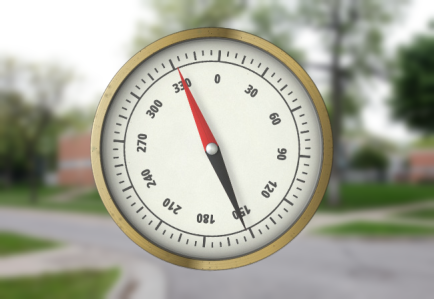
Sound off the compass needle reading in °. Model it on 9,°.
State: 332.5,°
